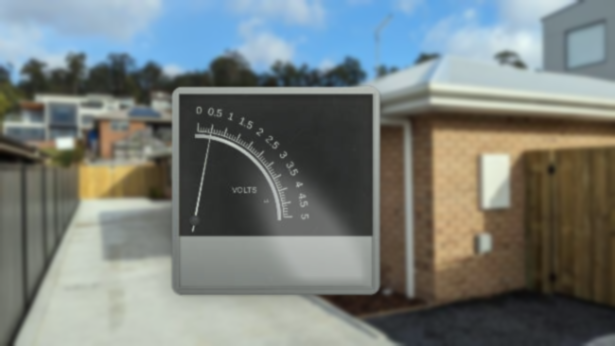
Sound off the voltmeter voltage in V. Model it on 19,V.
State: 0.5,V
